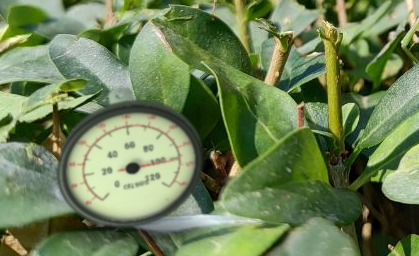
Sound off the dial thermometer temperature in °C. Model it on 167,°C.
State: 100,°C
